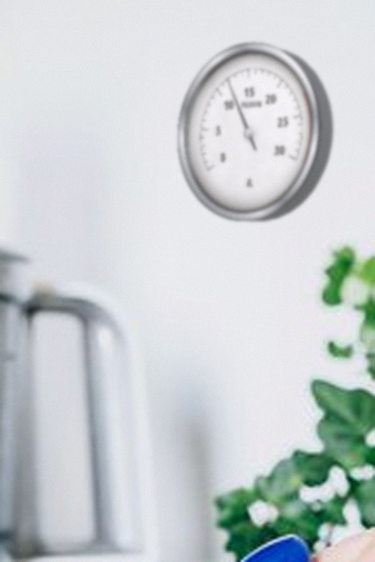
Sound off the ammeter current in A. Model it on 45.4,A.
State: 12,A
